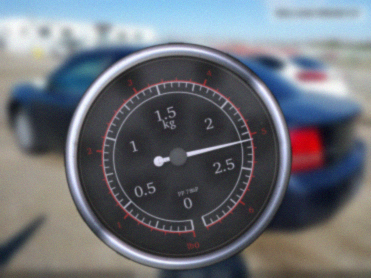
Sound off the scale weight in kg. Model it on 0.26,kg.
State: 2.3,kg
